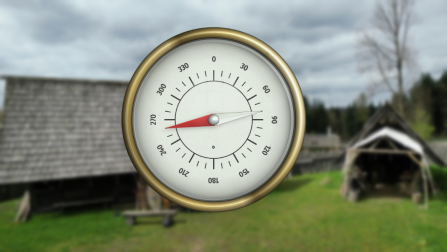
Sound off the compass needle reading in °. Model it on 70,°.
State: 260,°
